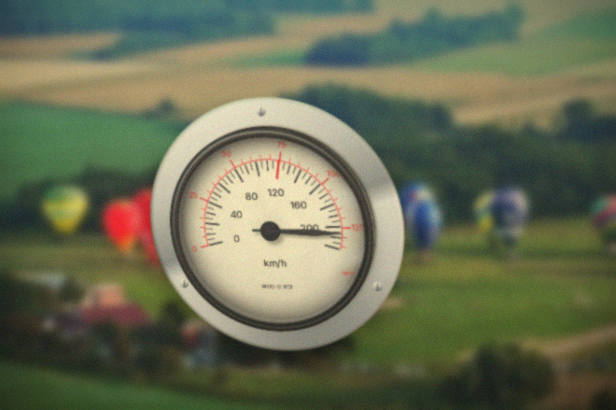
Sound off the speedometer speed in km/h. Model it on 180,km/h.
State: 205,km/h
